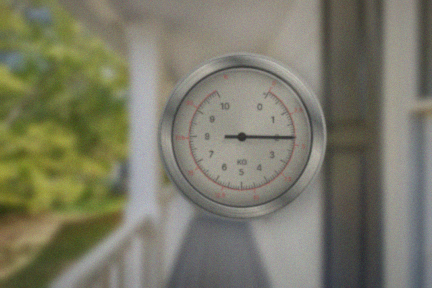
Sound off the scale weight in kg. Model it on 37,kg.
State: 2,kg
